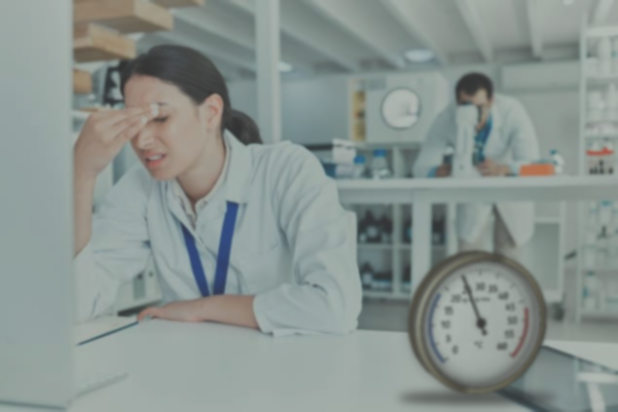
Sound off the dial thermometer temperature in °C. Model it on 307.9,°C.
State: 25,°C
